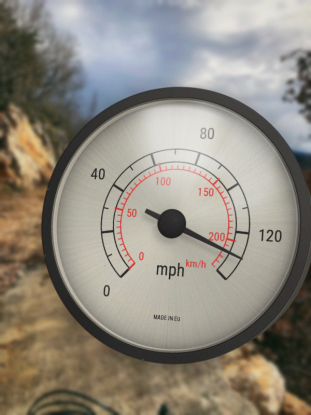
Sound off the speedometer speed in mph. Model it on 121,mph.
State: 130,mph
